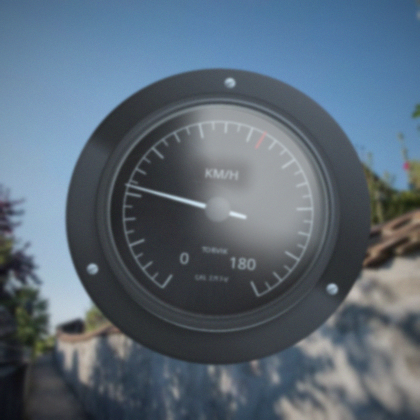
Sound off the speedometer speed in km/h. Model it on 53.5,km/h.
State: 42.5,km/h
